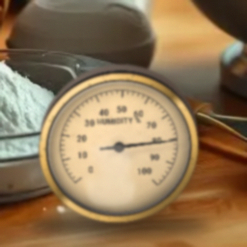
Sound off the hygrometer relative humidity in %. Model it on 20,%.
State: 80,%
